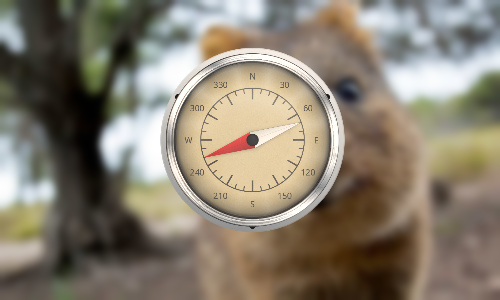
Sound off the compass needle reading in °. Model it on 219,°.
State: 250,°
